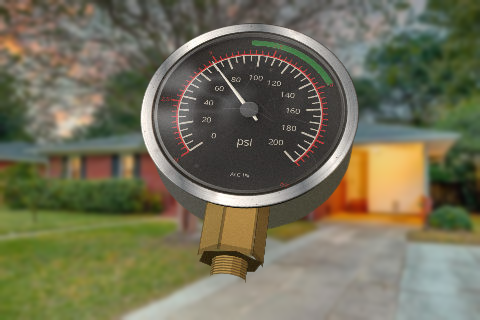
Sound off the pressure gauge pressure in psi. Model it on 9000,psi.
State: 70,psi
